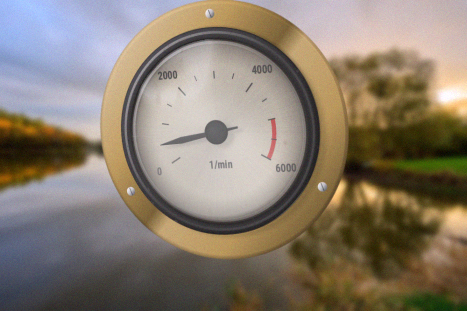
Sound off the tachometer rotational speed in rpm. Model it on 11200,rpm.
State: 500,rpm
